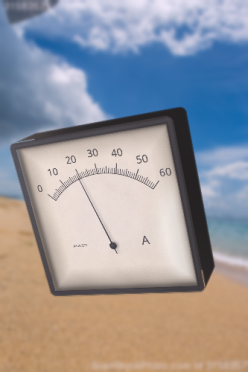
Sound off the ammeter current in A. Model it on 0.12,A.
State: 20,A
